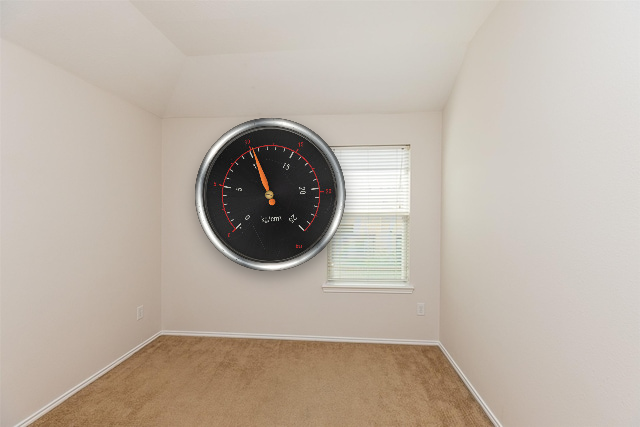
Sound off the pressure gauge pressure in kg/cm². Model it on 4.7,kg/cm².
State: 10.5,kg/cm²
